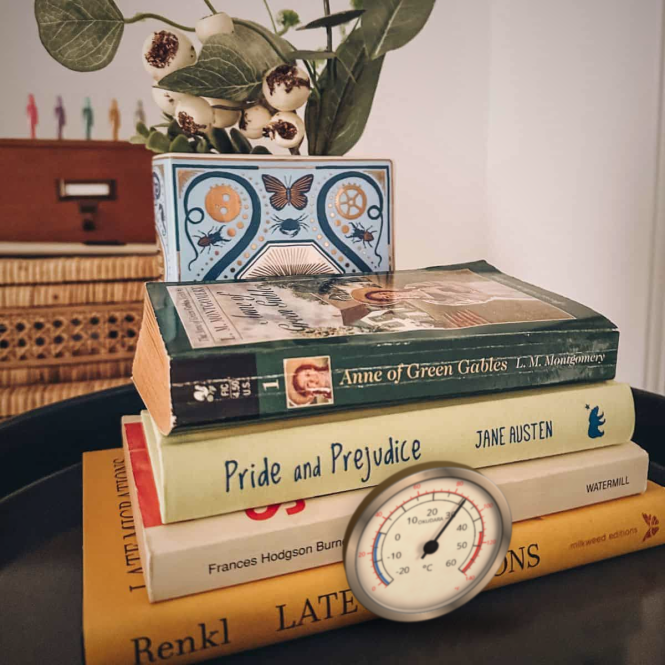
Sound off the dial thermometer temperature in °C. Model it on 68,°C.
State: 30,°C
